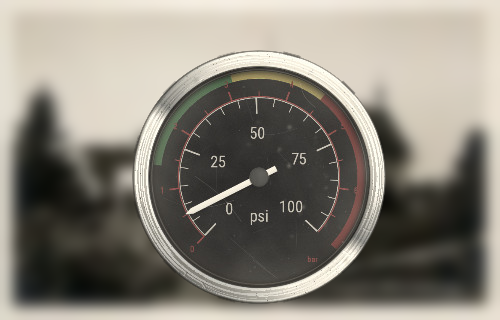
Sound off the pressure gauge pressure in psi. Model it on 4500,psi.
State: 7.5,psi
